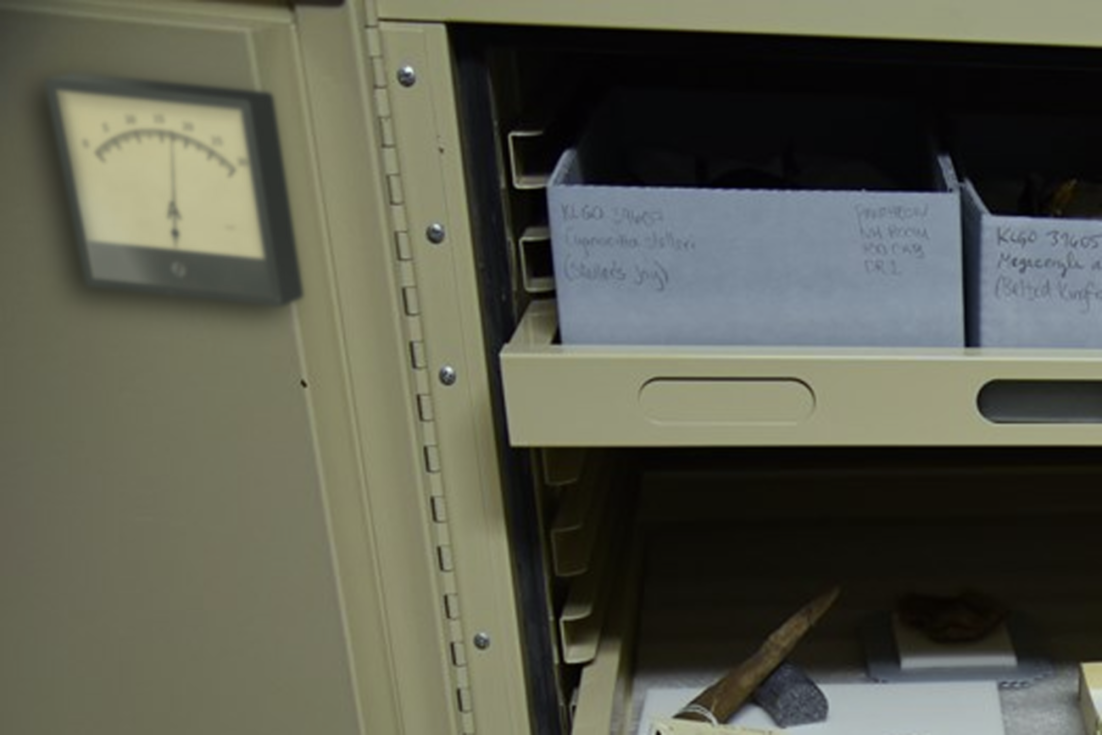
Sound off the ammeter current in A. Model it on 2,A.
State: 17.5,A
